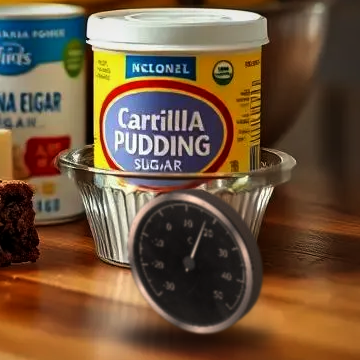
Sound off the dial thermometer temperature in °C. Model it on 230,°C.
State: 17.5,°C
